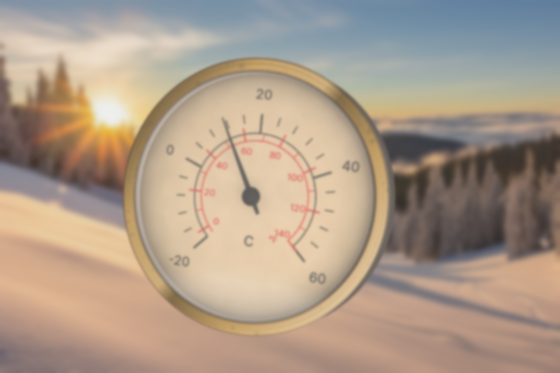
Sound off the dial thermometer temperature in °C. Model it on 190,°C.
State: 12,°C
